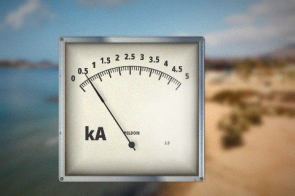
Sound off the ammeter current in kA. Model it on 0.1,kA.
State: 0.5,kA
